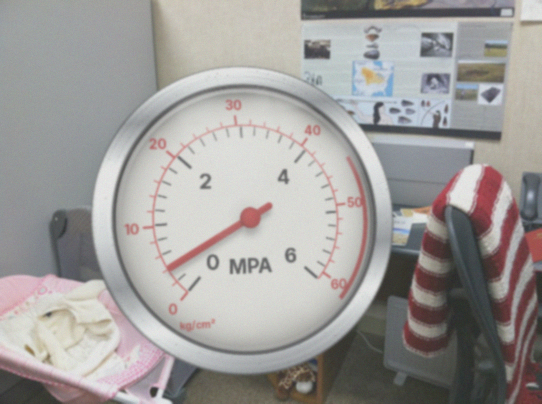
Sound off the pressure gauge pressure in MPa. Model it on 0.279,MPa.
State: 0.4,MPa
